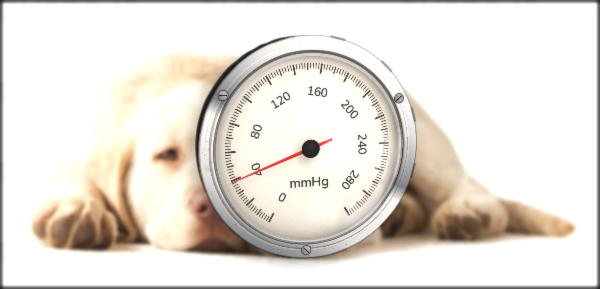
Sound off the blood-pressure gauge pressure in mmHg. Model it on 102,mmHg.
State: 40,mmHg
